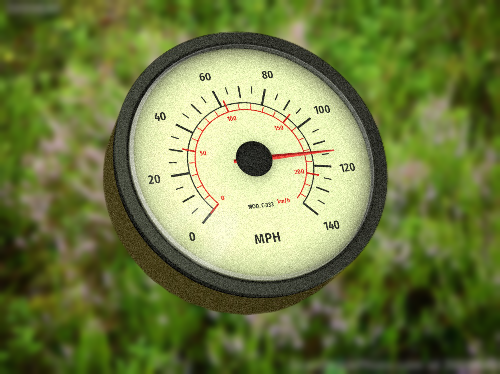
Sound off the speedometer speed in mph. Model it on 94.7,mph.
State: 115,mph
